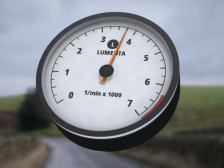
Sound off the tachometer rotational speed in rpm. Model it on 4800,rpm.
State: 3750,rpm
